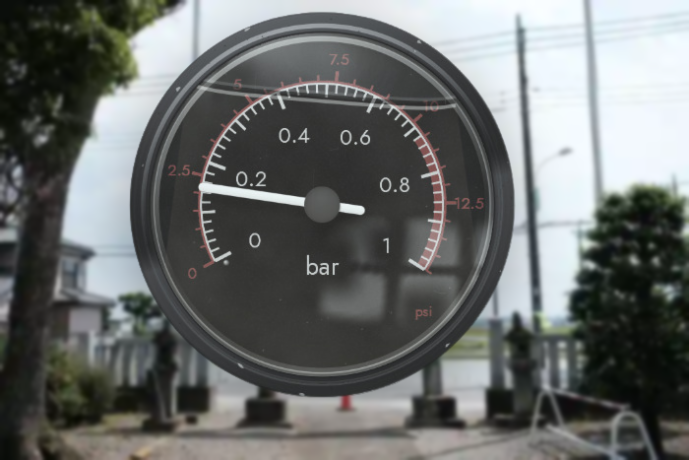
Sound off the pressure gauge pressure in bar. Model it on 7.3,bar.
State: 0.15,bar
